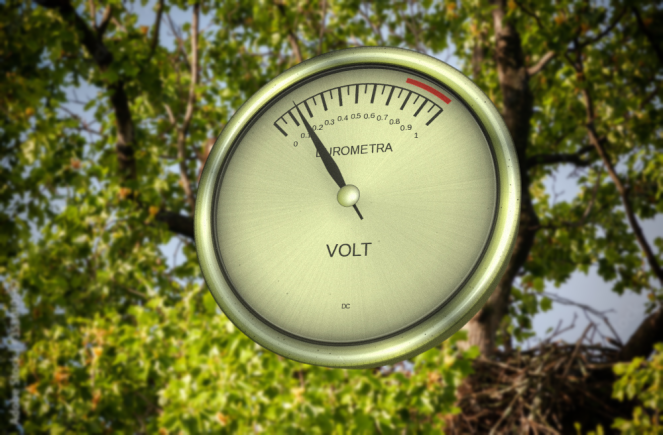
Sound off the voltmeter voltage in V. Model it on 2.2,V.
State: 0.15,V
